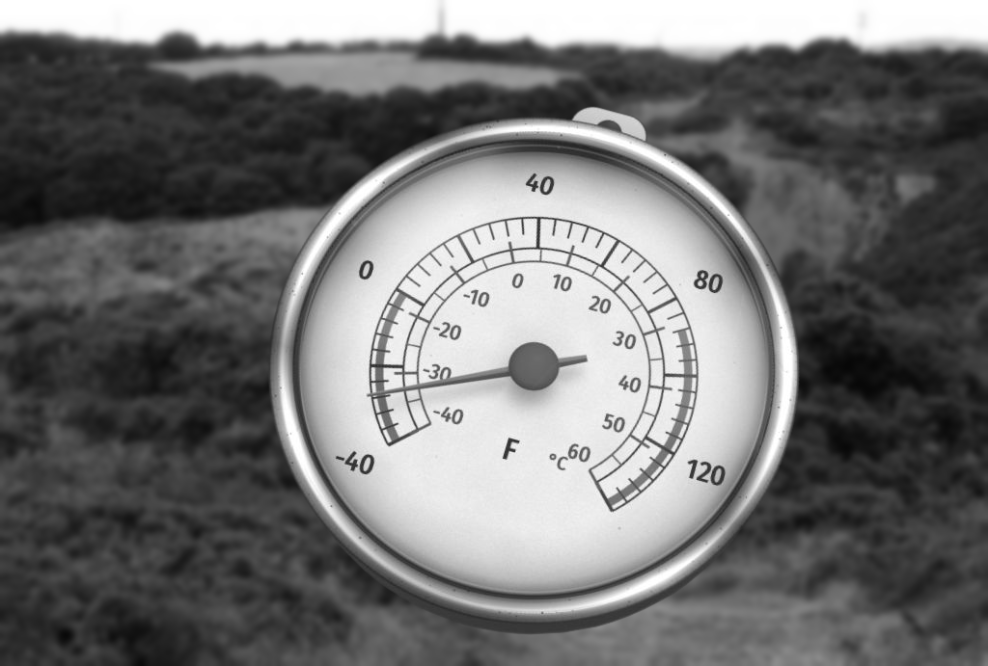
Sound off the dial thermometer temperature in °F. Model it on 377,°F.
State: -28,°F
